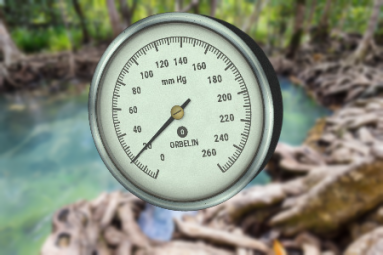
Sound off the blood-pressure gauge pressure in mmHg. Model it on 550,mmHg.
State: 20,mmHg
